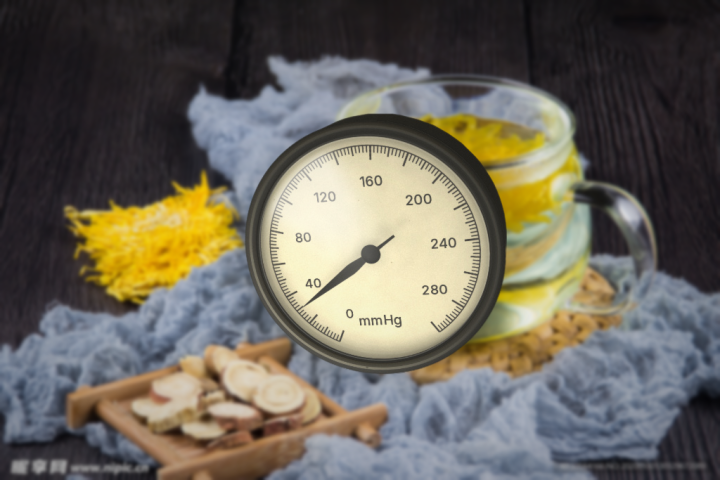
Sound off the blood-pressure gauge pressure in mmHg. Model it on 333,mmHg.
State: 30,mmHg
